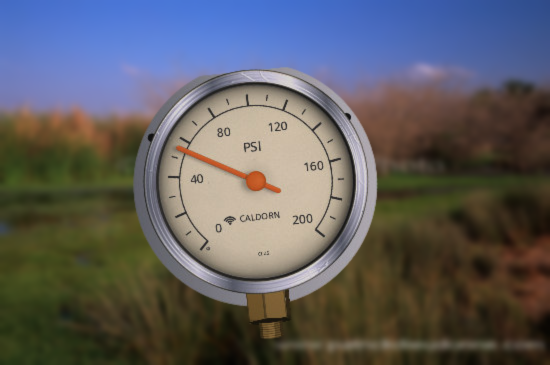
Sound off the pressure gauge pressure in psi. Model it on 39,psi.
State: 55,psi
